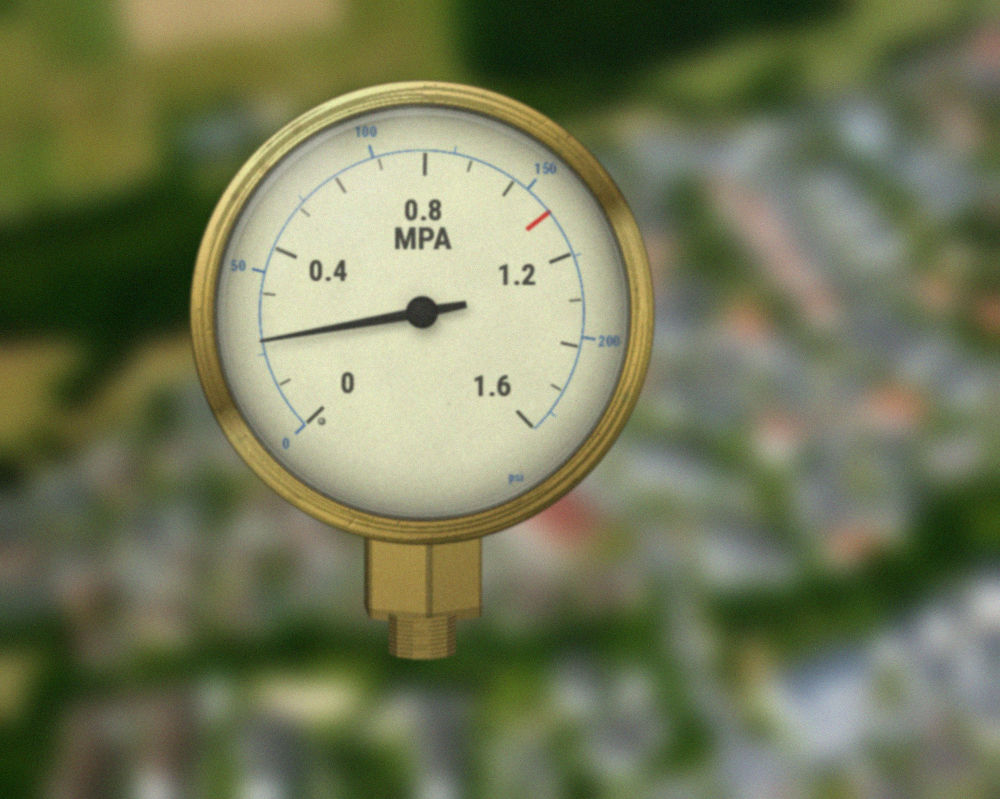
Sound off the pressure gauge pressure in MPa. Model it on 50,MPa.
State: 0.2,MPa
